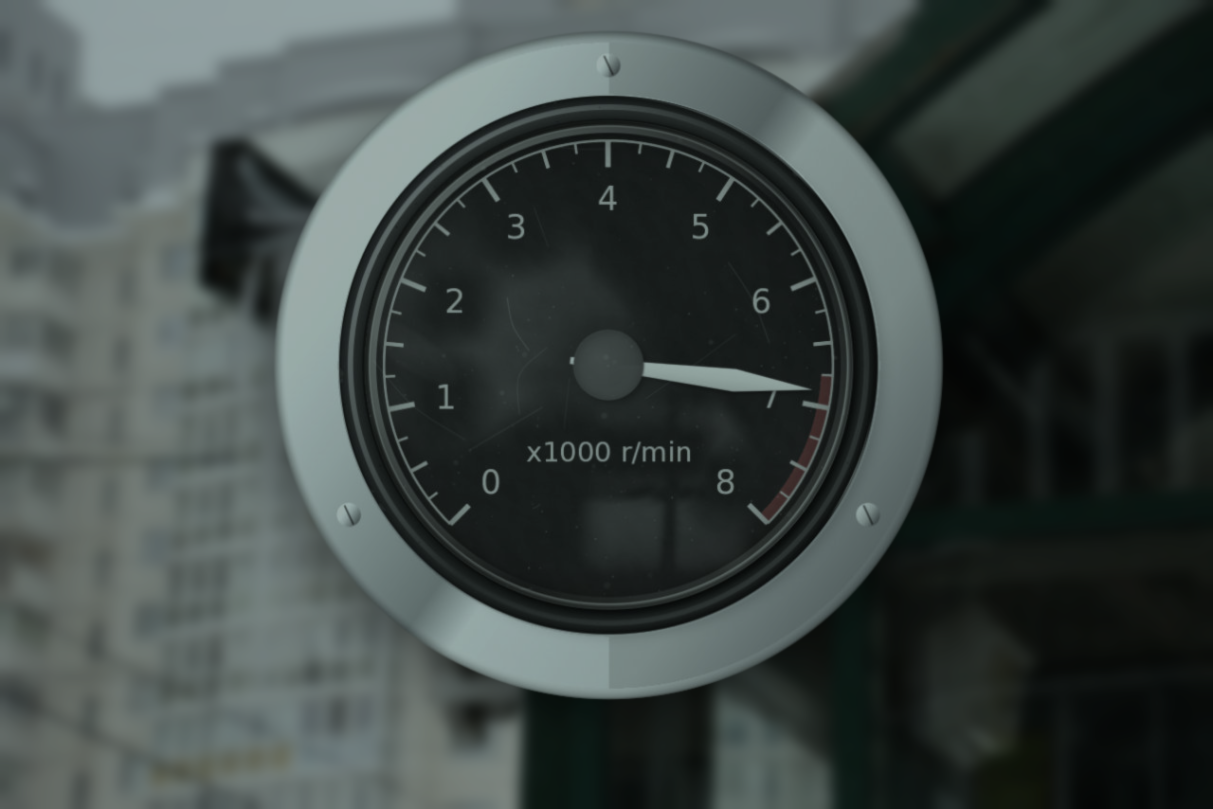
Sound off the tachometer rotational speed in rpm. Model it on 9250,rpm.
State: 6875,rpm
